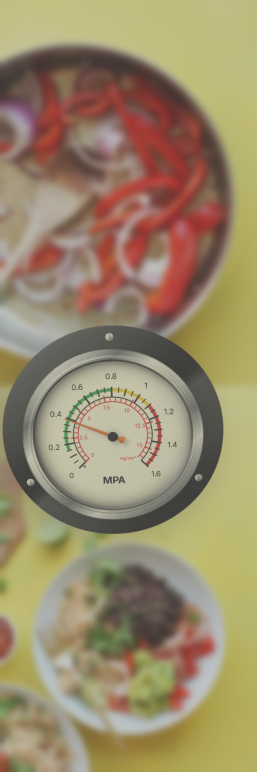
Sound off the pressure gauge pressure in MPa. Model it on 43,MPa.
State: 0.4,MPa
